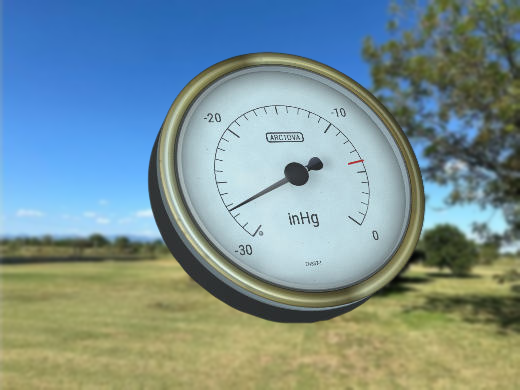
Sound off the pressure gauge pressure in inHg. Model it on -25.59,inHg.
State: -27.5,inHg
